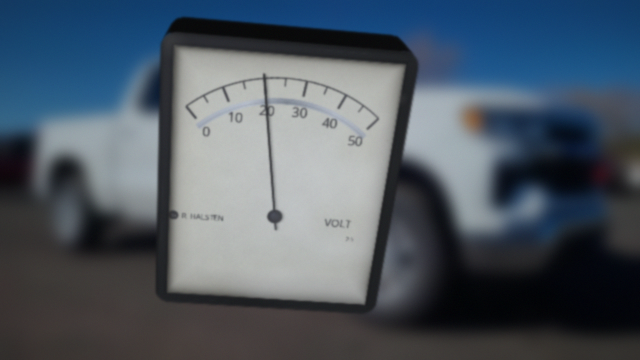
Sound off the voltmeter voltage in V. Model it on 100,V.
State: 20,V
